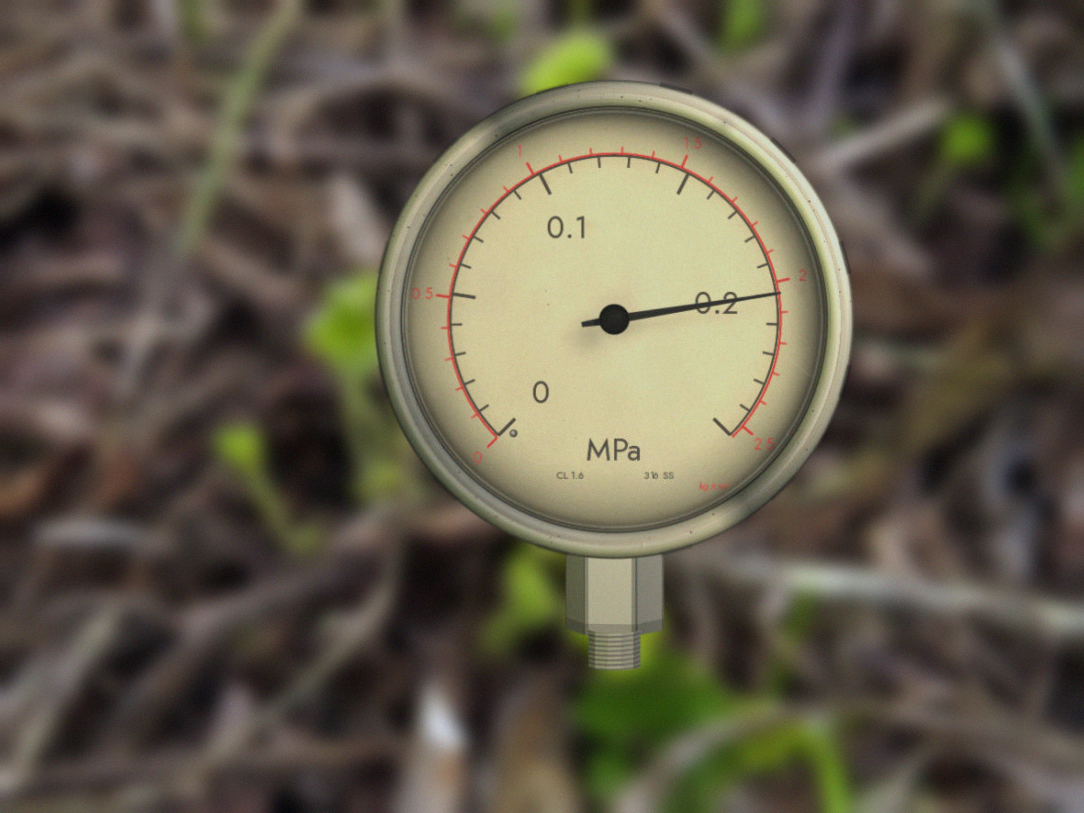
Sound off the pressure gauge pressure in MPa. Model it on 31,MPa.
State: 0.2,MPa
